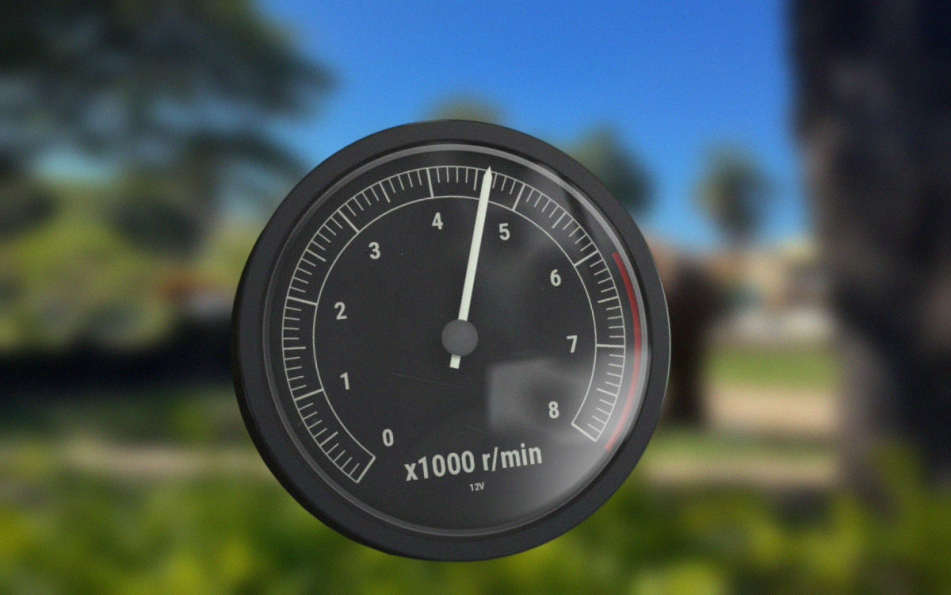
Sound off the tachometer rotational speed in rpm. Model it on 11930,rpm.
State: 4600,rpm
